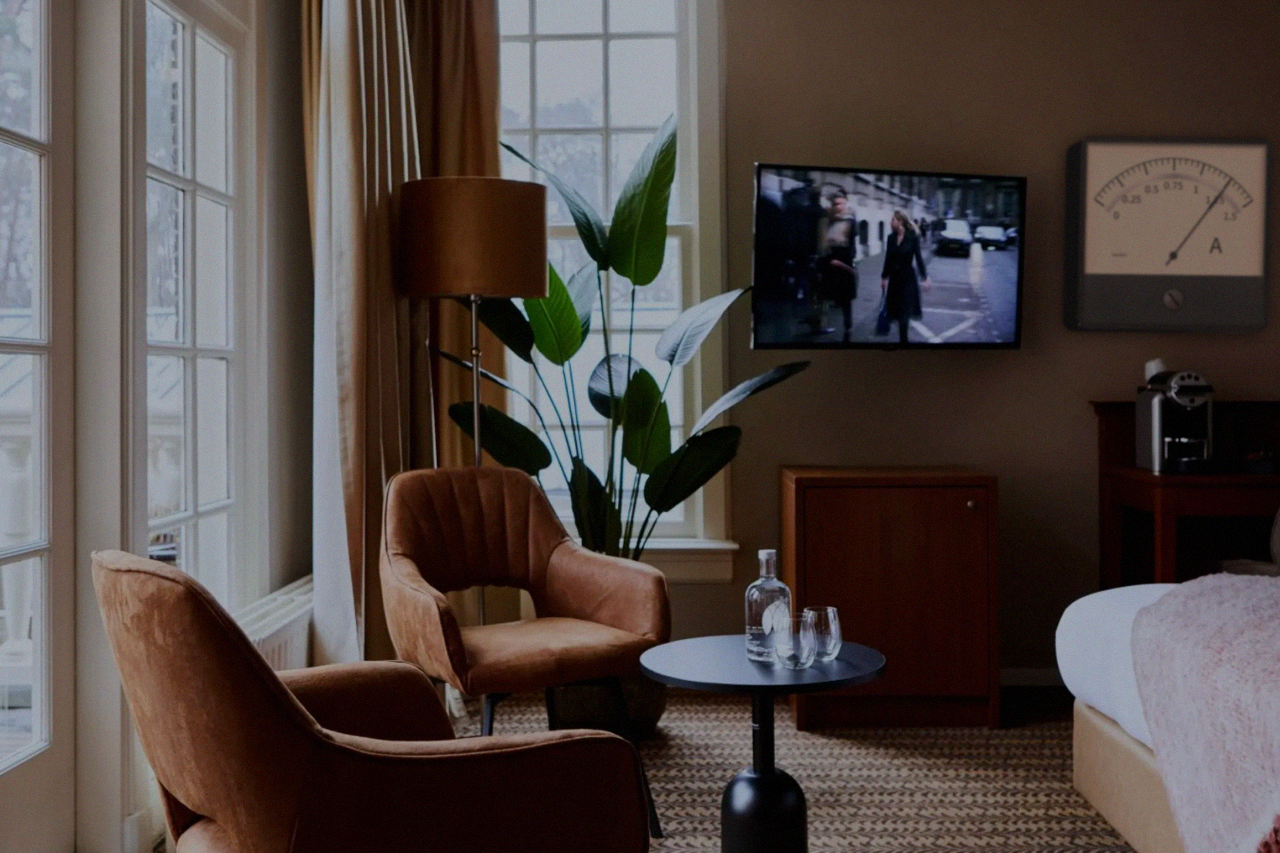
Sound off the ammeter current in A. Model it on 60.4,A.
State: 1.25,A
